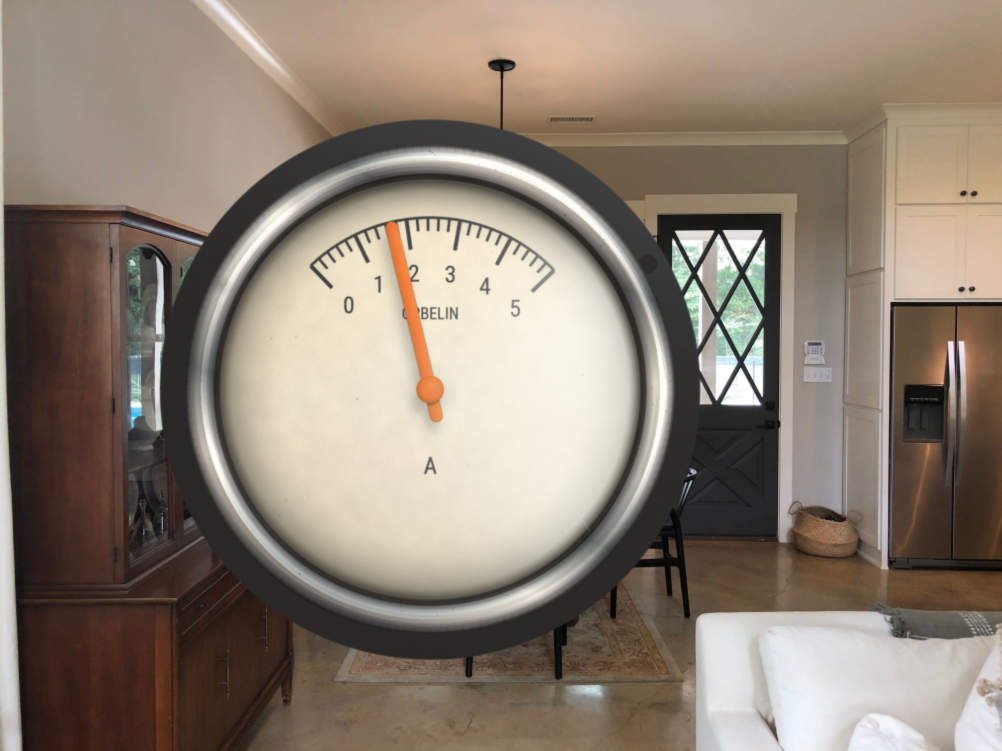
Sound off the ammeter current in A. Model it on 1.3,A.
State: 1.7,A
